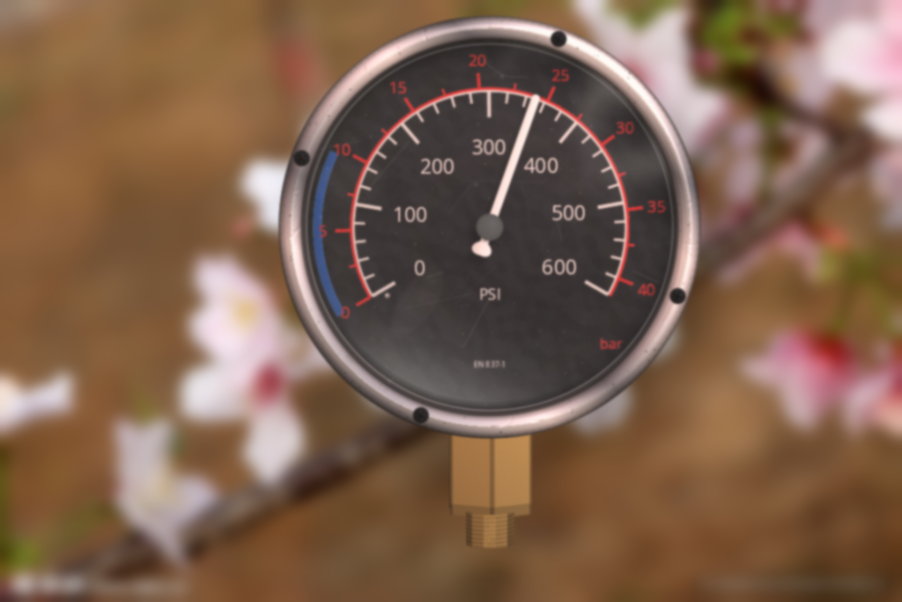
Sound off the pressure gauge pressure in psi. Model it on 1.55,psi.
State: 350,psi
